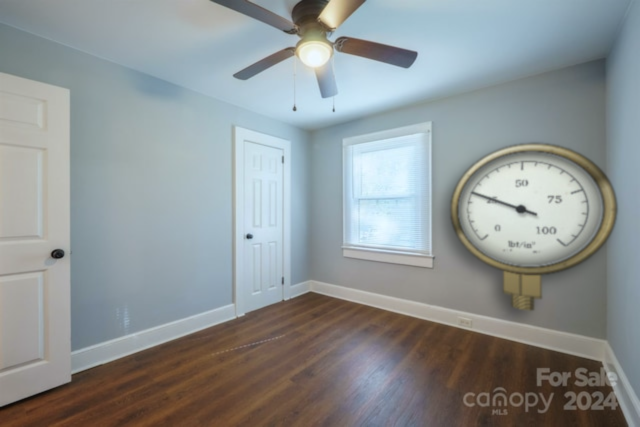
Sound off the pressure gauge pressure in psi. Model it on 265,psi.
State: 25,psi
